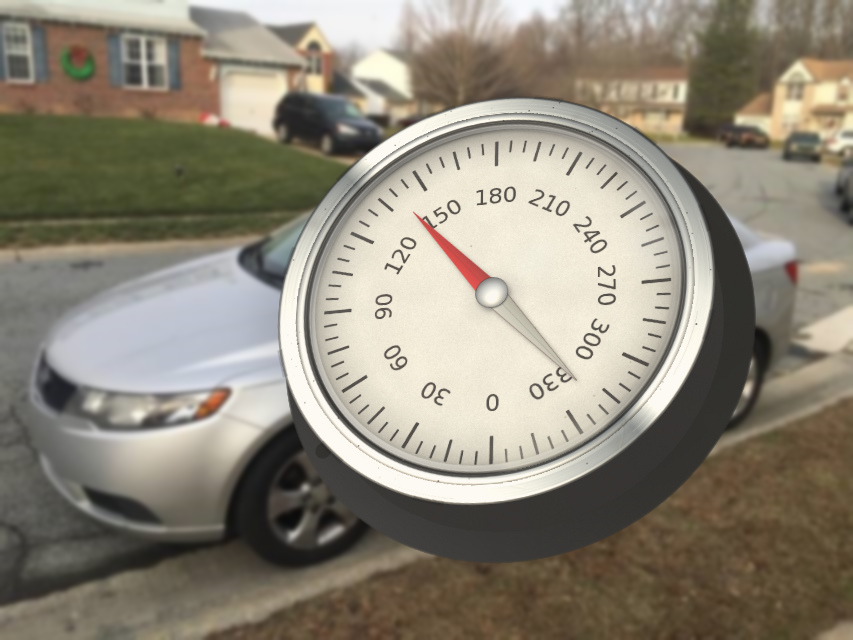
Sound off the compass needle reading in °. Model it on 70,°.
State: 140,°
